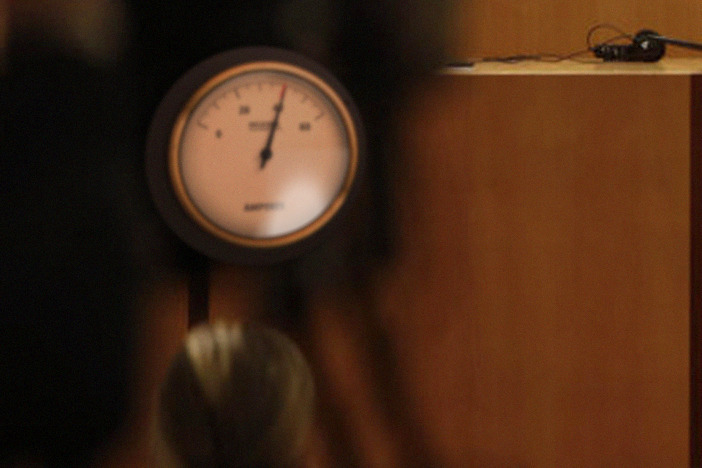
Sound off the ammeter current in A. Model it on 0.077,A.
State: 40,A
